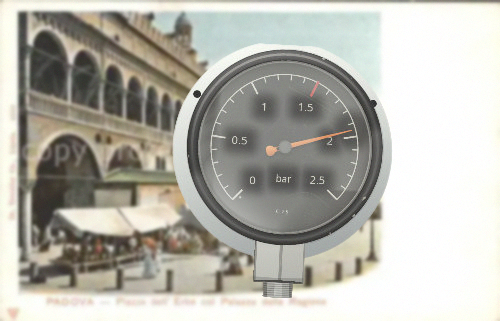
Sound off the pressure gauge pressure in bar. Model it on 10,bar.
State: 1.95,bar
